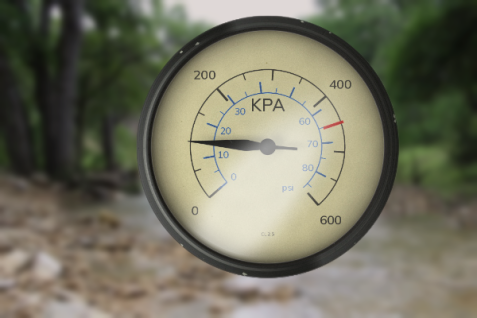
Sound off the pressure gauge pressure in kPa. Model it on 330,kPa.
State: 100,kPa
